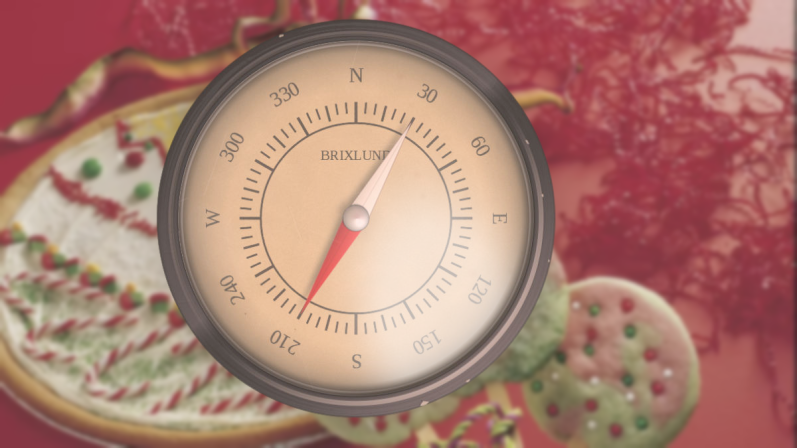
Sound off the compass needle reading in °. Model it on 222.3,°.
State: 210,°
